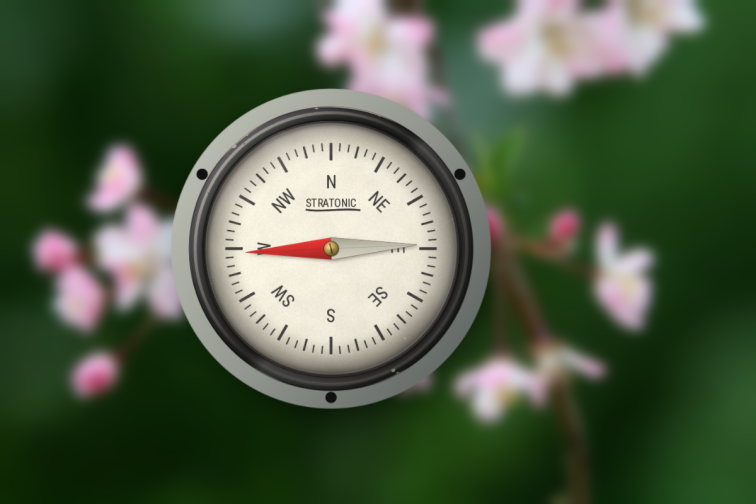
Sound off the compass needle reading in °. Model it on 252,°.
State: 267.5,°
